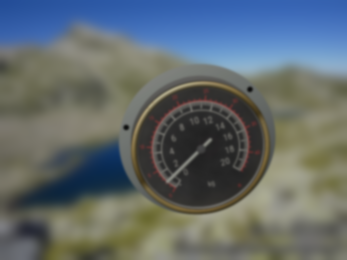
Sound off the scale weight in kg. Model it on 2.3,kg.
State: 1,kg
